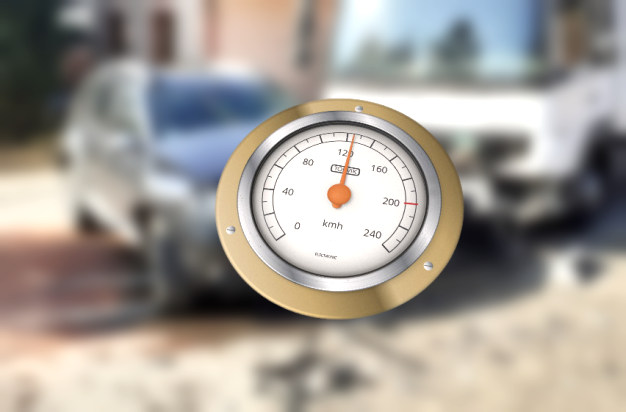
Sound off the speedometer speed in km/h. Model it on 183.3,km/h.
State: 125,km/h
